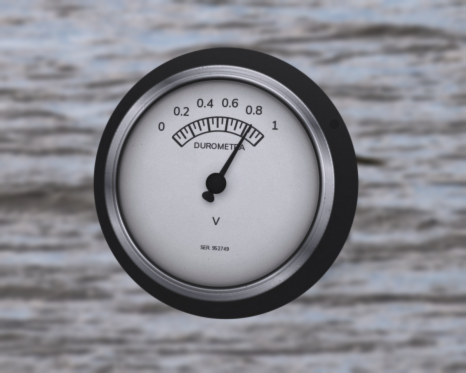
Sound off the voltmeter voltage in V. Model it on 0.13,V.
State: 0.85,V
